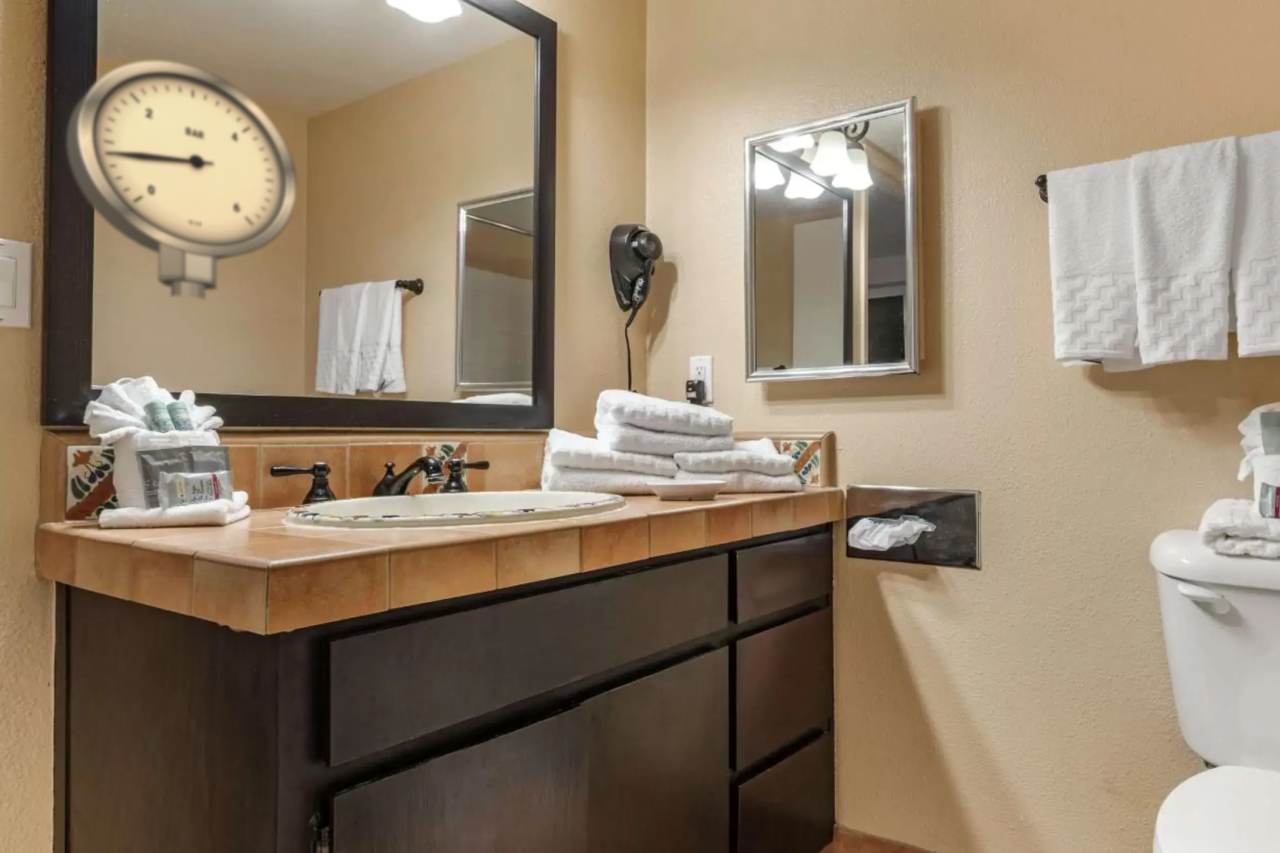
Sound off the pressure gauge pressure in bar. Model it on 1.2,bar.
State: 0.8,bar
